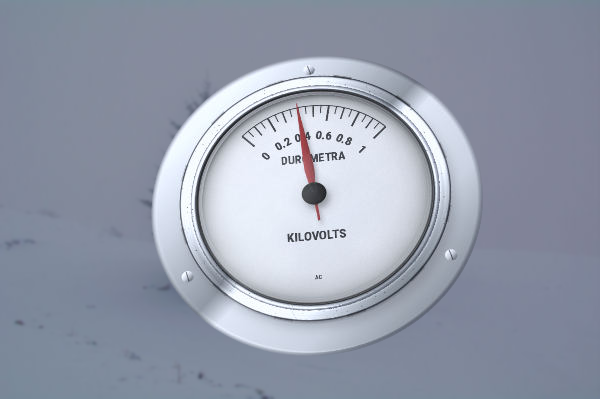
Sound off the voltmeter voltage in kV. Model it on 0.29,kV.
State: 0.4,kV
